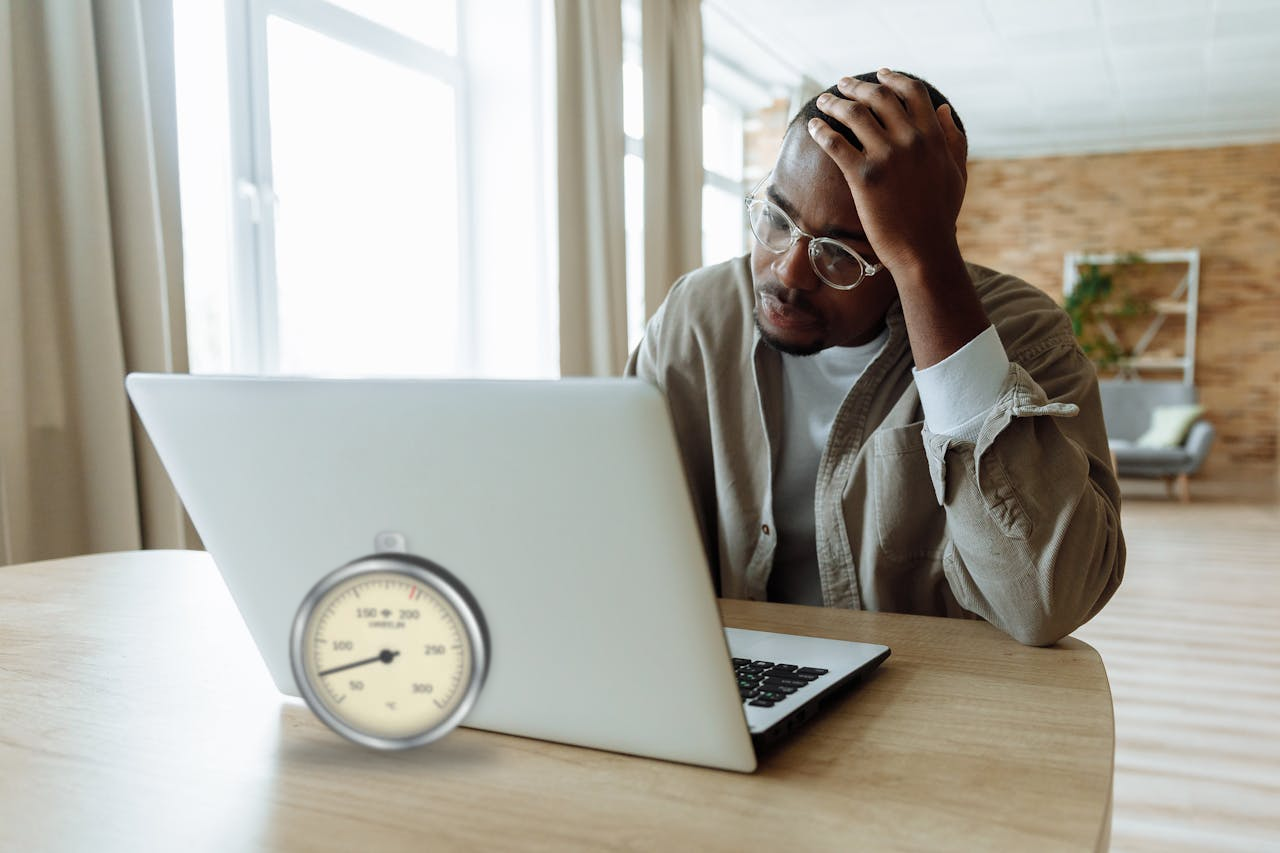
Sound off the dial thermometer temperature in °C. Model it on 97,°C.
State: 75,°C
